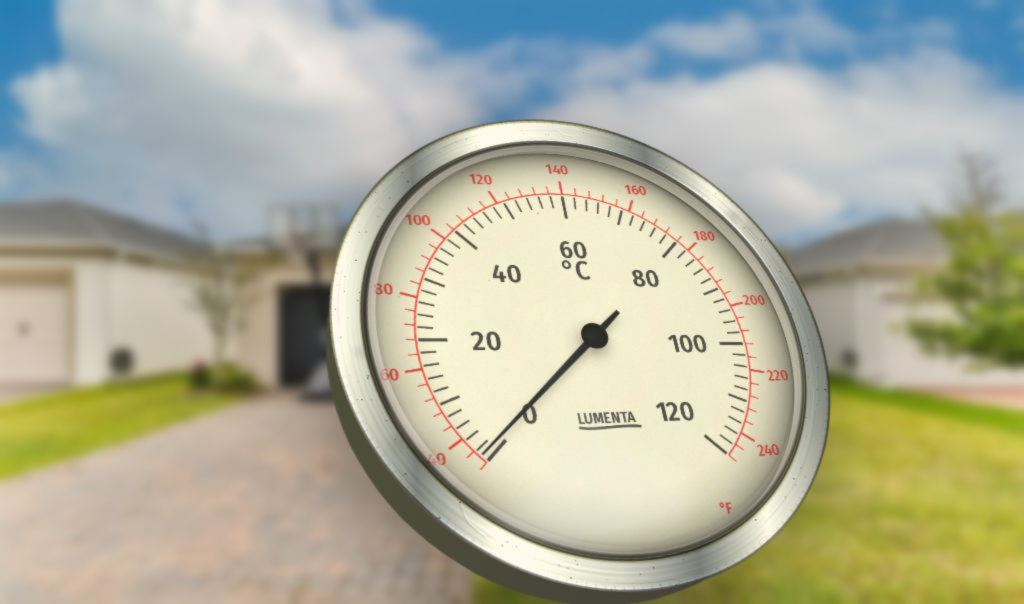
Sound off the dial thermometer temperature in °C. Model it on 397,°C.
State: 1,°C
